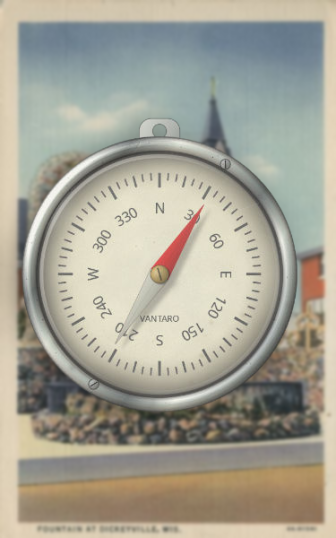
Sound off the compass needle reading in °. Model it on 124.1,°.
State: 32.5,°
